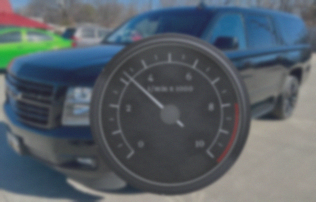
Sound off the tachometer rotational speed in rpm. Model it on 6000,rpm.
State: 3250,rpm
